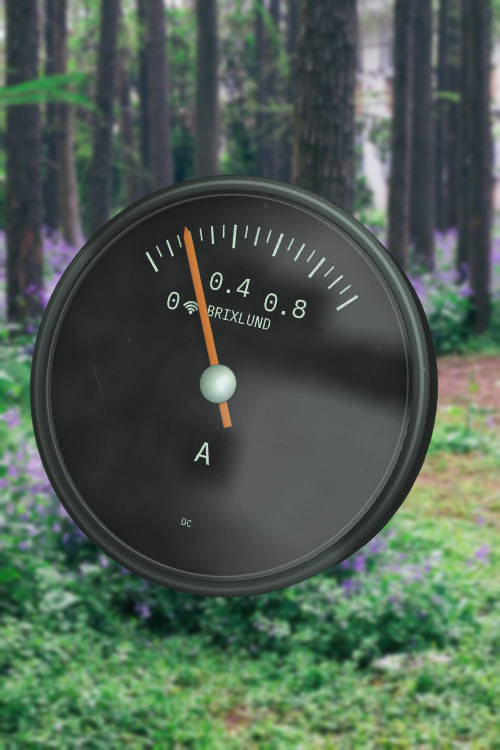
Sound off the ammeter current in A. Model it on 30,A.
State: 0.2,A
